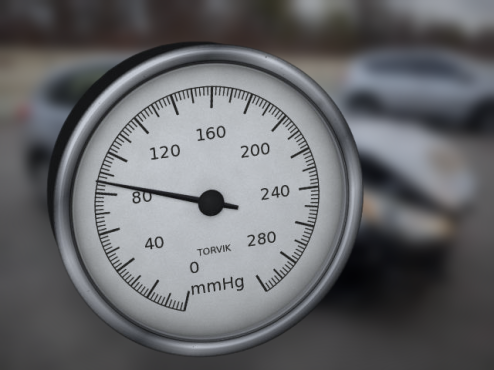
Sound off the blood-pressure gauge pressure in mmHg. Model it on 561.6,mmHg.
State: 86,mmHg
